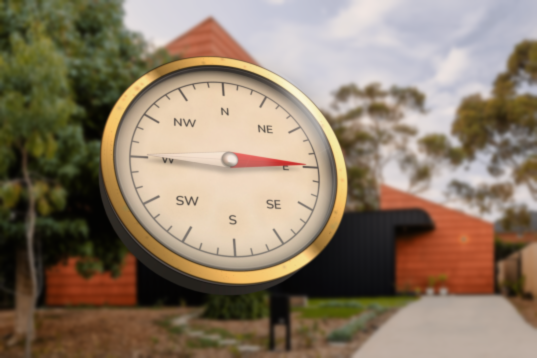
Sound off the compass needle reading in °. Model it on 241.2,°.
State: 90,°
